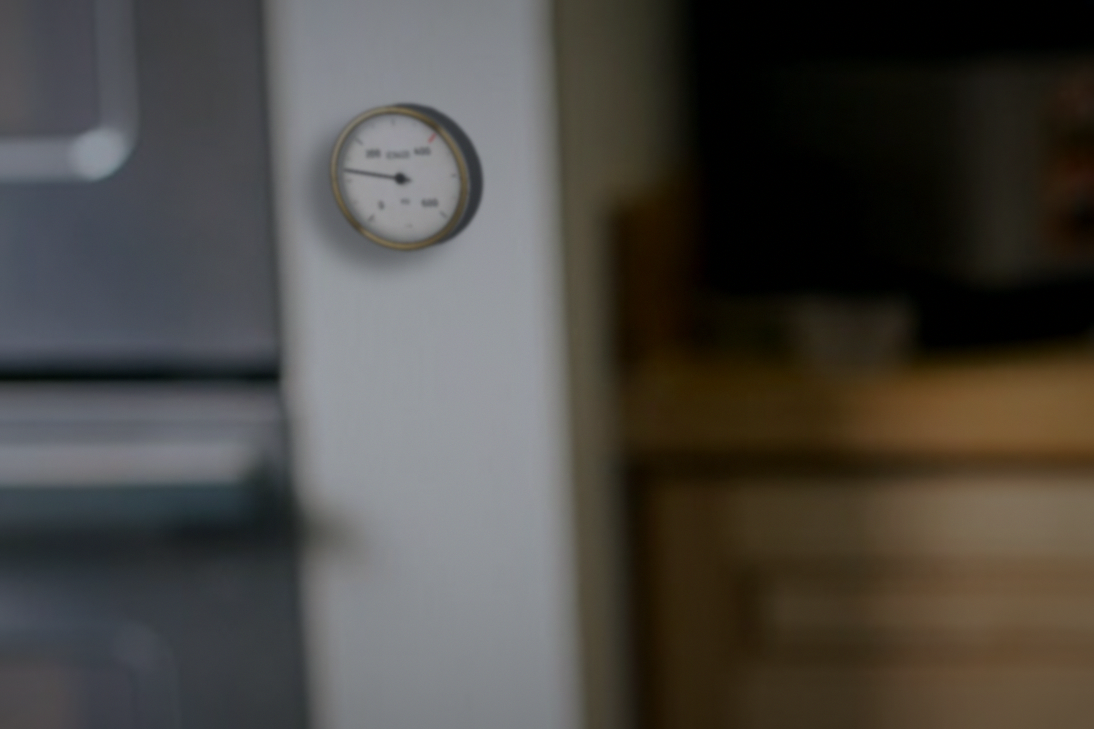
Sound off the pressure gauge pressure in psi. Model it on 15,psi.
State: 125,psi
